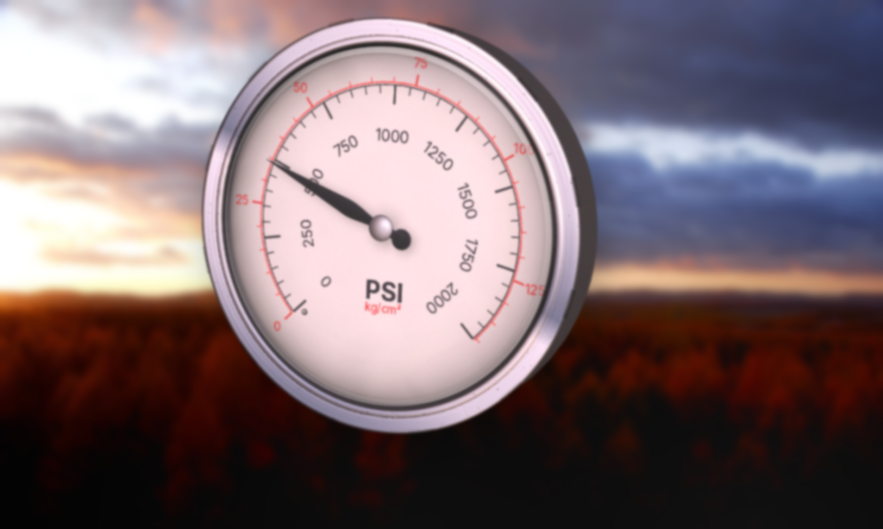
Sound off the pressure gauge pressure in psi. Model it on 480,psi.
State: 500,psi
